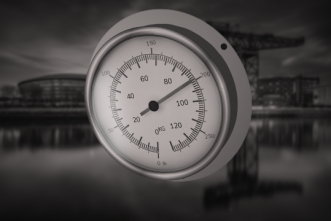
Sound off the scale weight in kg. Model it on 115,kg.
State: 90,kg
